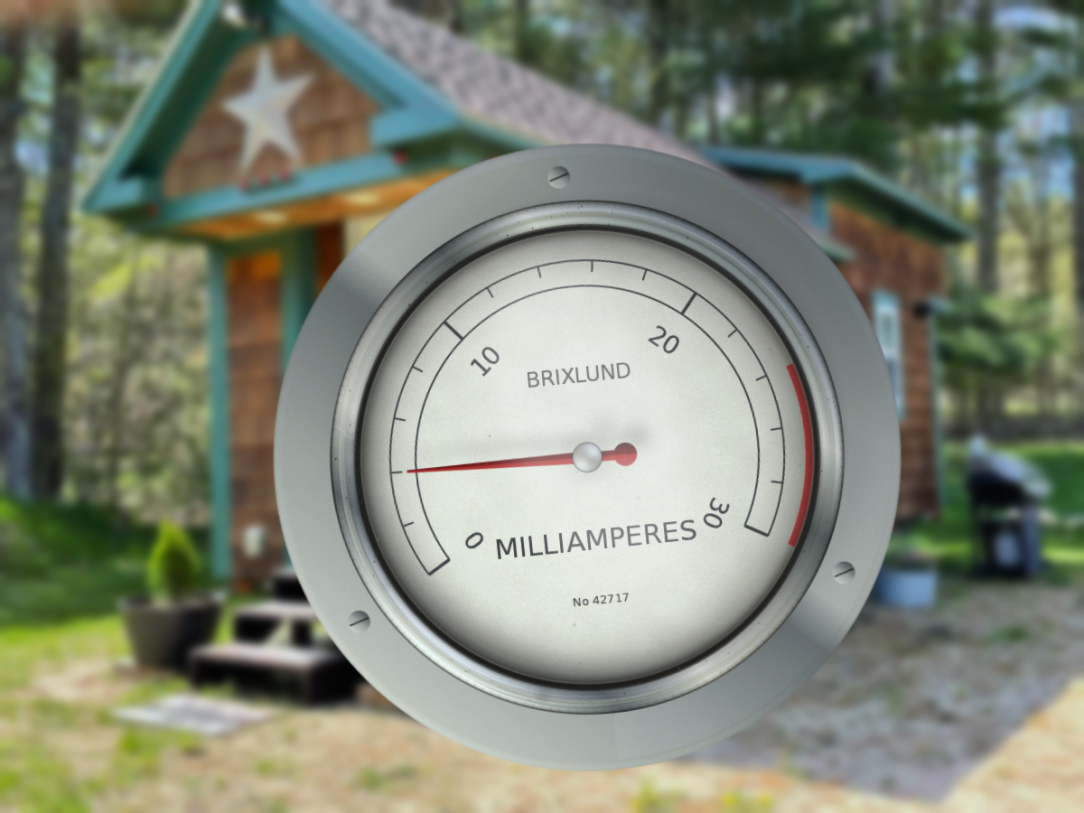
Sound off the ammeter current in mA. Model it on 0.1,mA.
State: 4,mA
